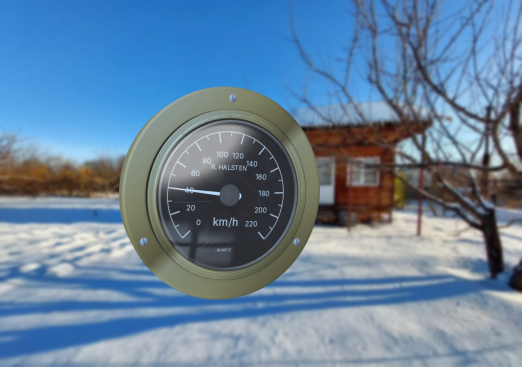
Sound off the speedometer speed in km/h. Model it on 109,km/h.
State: 40,km/h
